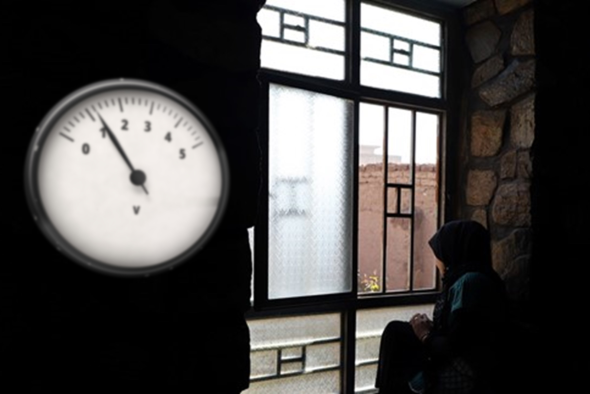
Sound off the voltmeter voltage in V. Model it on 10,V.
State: 1.2,V
